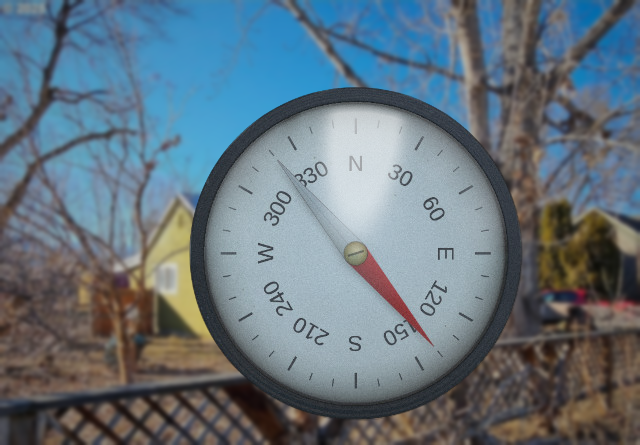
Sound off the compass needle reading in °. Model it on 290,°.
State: 140,°
